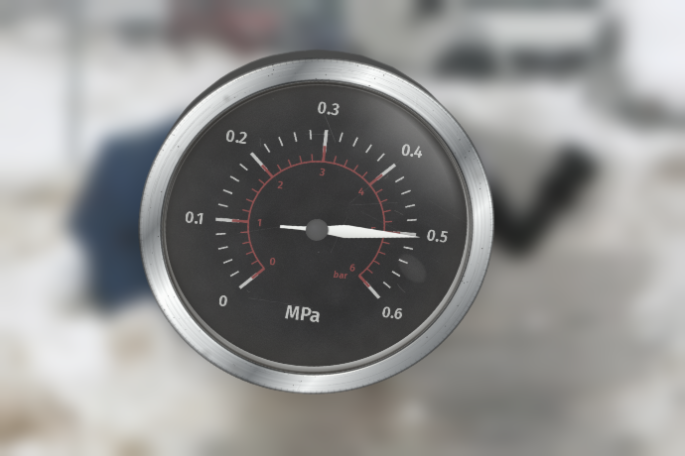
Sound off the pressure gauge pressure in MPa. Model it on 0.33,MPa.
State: 0.5,MPa
